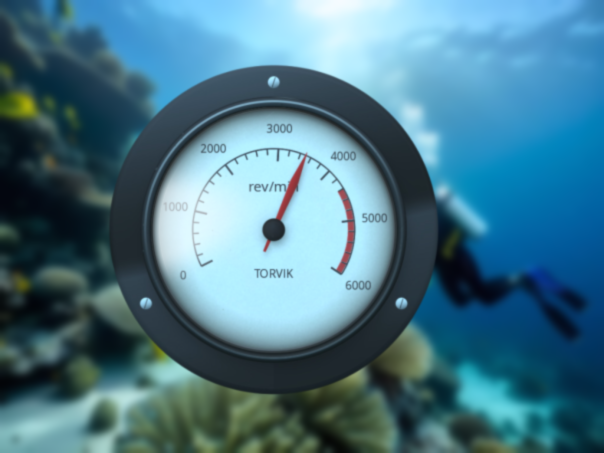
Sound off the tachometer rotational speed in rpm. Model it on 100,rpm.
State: 3500,rpm
